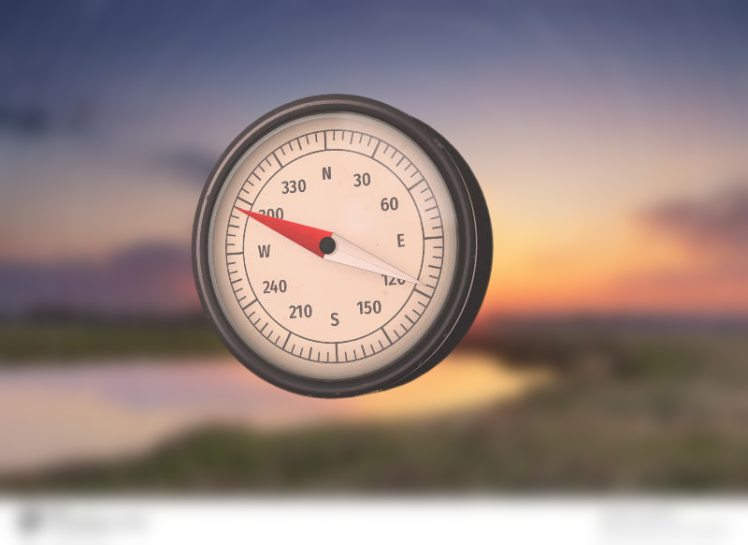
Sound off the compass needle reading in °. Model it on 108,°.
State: 295,°
